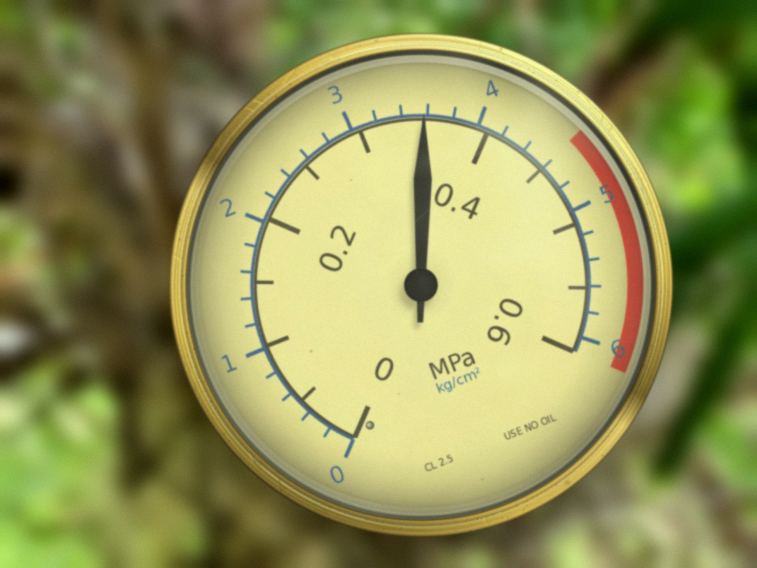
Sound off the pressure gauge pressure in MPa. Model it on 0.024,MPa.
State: 0.35,MPa
